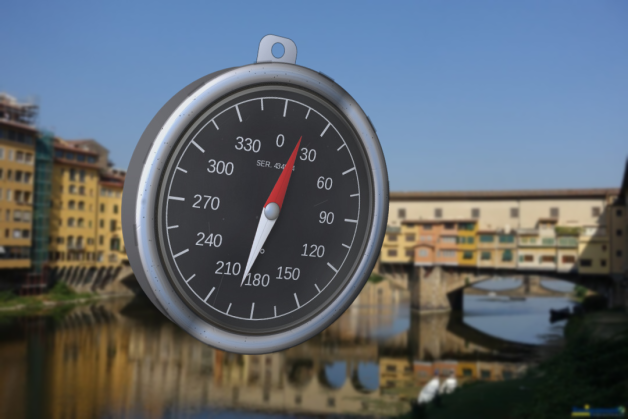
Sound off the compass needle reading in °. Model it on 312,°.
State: 15,°
